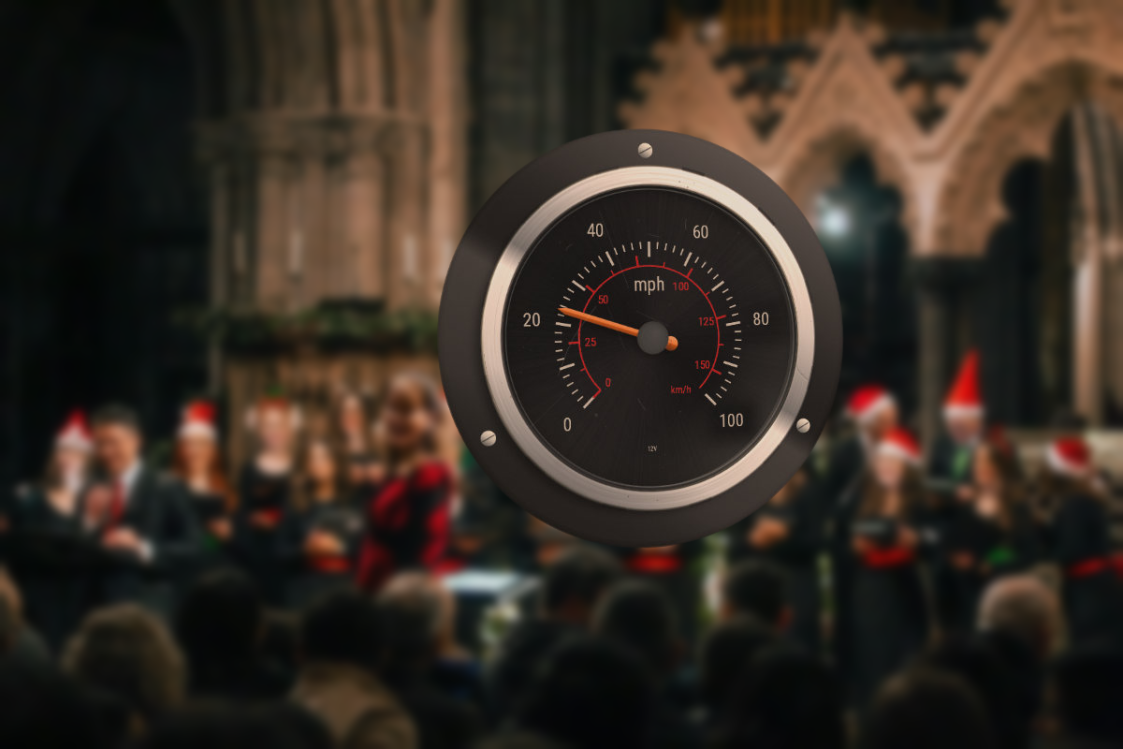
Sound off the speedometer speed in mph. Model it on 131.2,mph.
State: 23,mph
